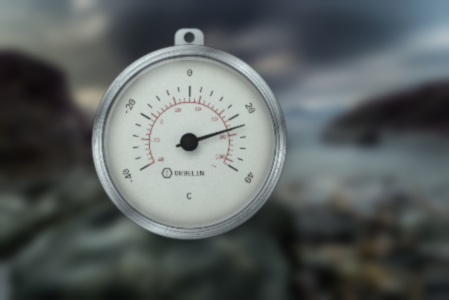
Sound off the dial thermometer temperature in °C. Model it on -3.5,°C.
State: 24,°C
